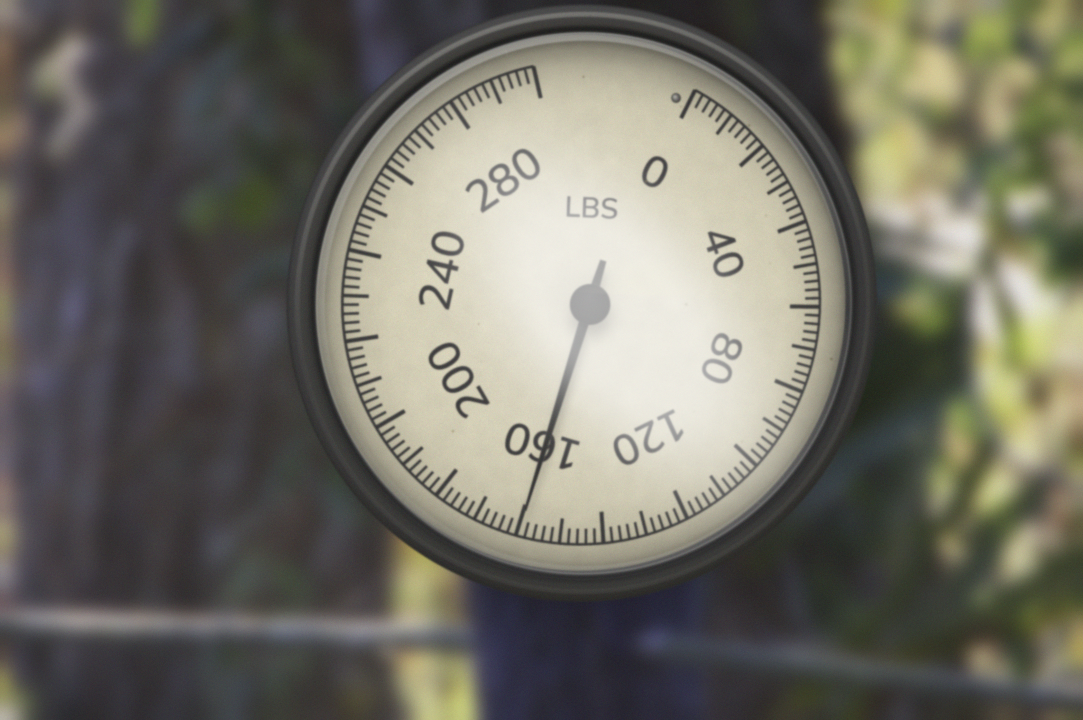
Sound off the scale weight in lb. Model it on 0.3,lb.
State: 160,lb
